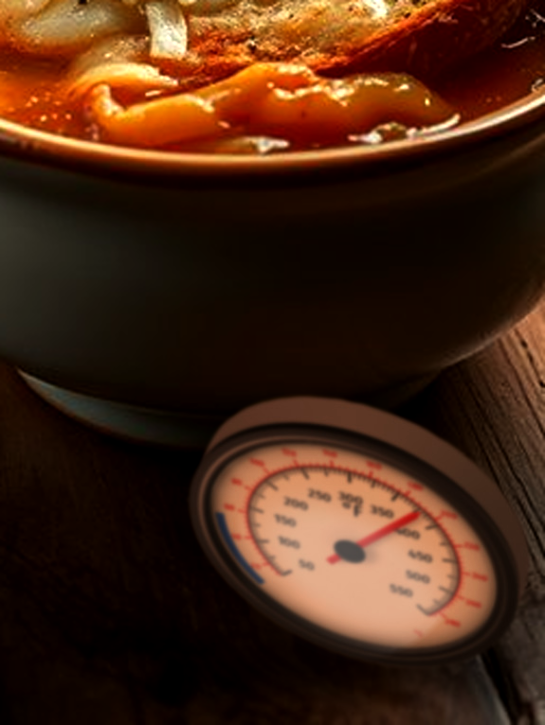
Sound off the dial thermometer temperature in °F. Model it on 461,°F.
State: 375,°F
